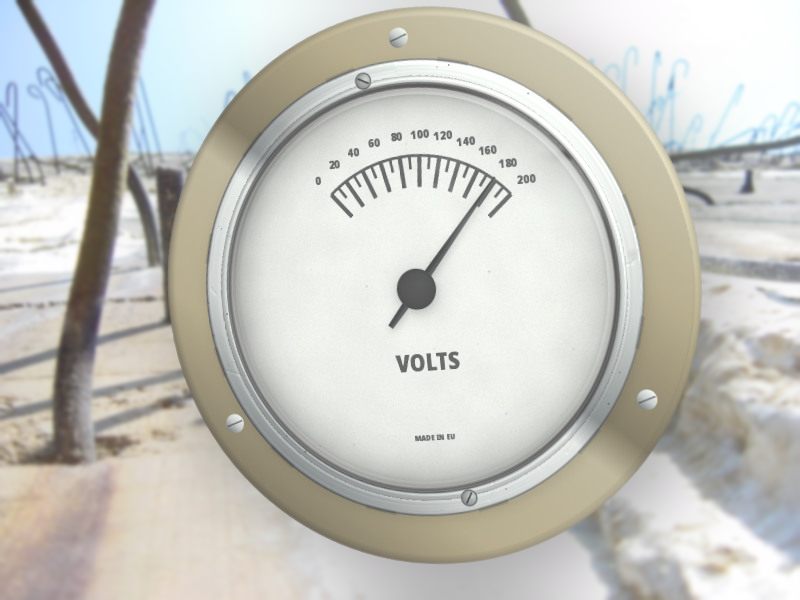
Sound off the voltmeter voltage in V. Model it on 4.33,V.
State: 180,V
